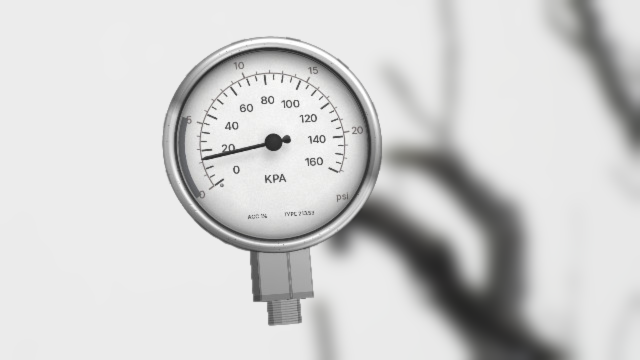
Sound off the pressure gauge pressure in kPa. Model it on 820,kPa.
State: 15,kPa
